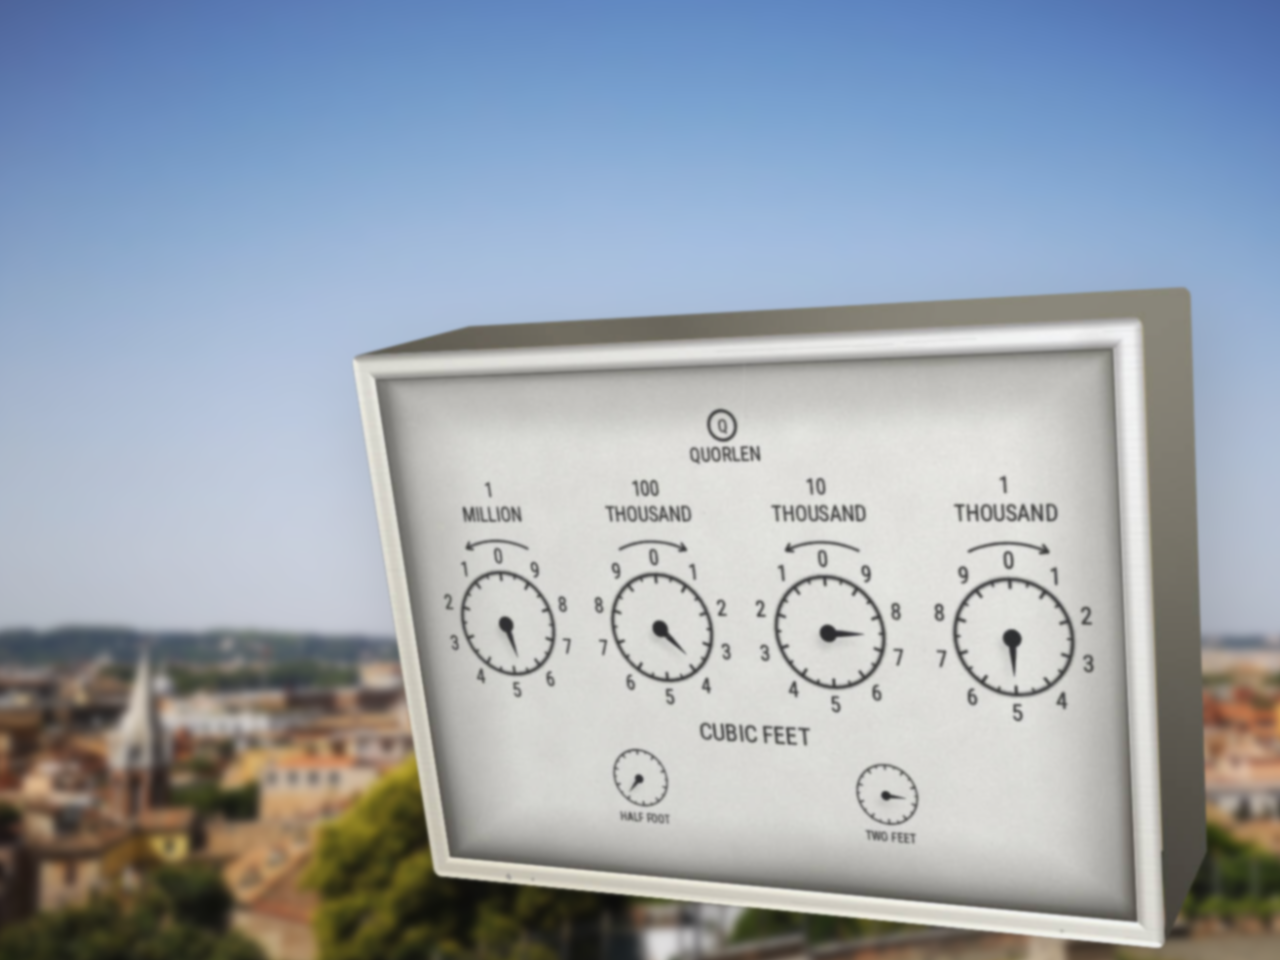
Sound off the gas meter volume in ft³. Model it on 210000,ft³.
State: 537500,ft³
